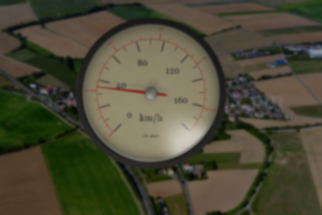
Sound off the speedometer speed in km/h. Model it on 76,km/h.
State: 35,km/h
